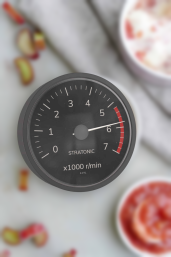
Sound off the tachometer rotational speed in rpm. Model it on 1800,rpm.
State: 5800,rpm
